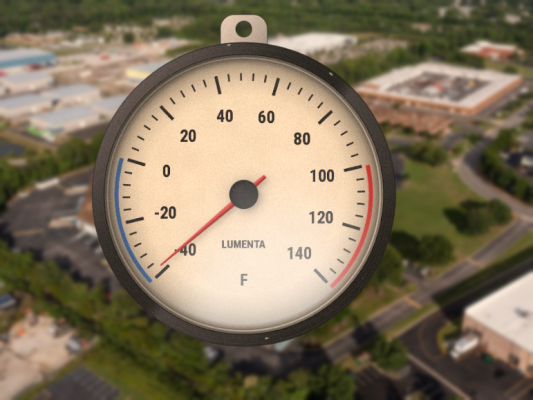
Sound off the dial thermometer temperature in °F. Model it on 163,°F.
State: -38,°F
